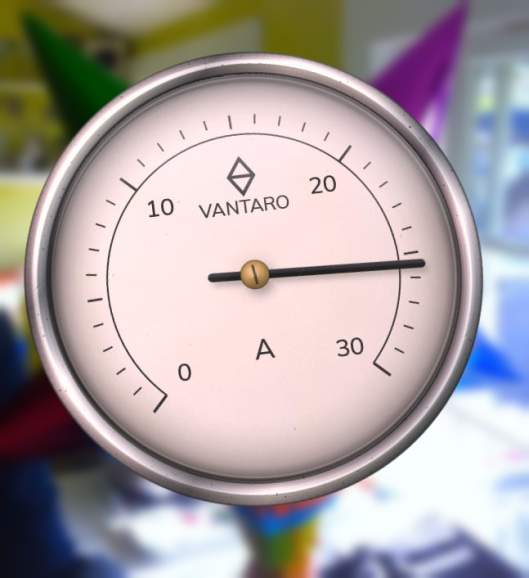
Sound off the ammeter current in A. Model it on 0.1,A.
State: 25.5,A
